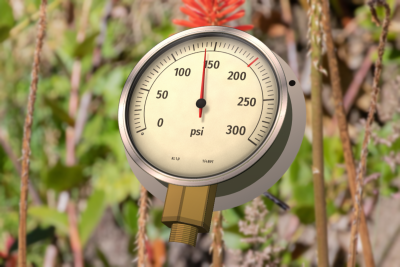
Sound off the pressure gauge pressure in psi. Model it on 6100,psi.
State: 140,psi
